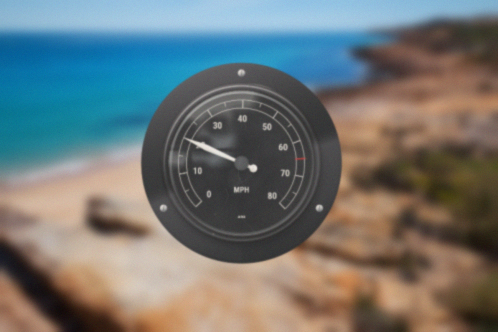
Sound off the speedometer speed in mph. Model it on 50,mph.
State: 20,mph
